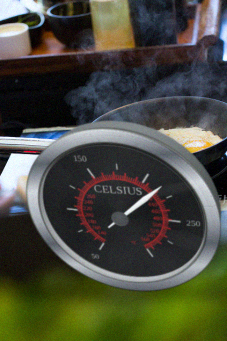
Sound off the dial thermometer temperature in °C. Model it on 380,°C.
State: 212.5,°C
